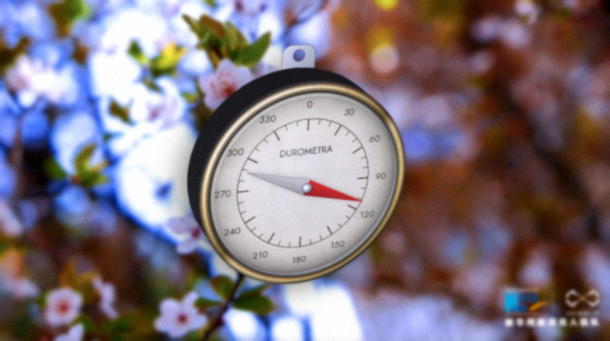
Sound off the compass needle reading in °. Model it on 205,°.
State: 110,°
